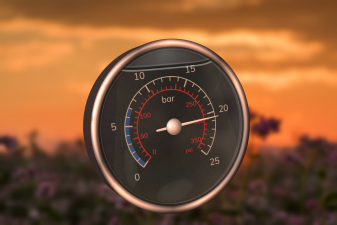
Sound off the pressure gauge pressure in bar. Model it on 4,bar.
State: 20.5,bar
